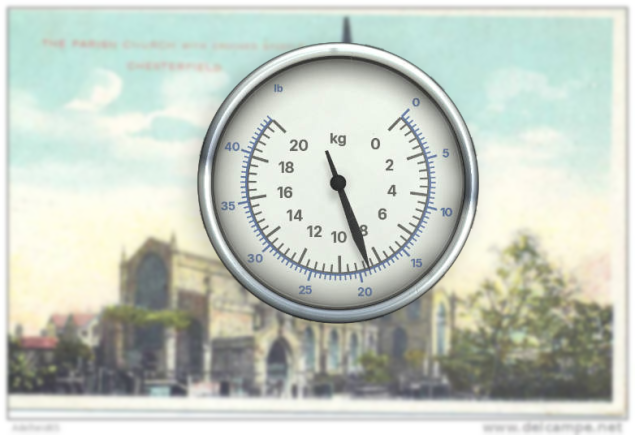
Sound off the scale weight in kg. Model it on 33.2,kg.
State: 8.6,kg
